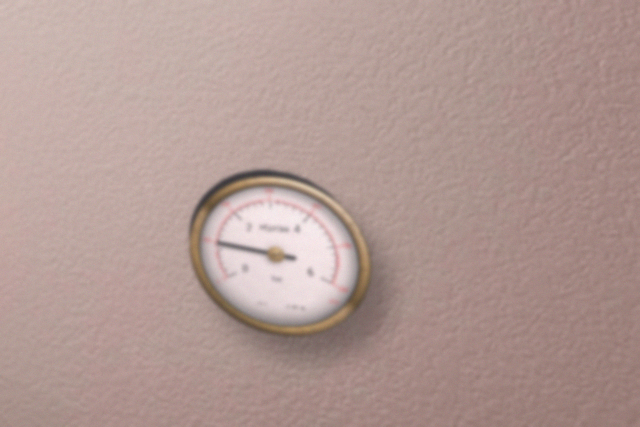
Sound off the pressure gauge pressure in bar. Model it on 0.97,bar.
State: 1,bar
